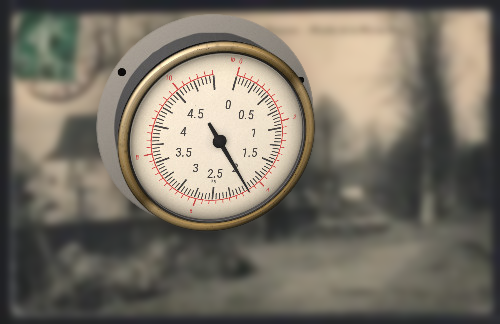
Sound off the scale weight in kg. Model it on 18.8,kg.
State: 2,kg
